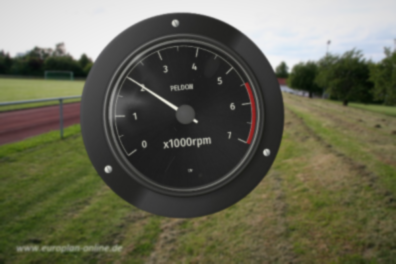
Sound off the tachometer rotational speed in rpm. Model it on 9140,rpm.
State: 2000,rpm
